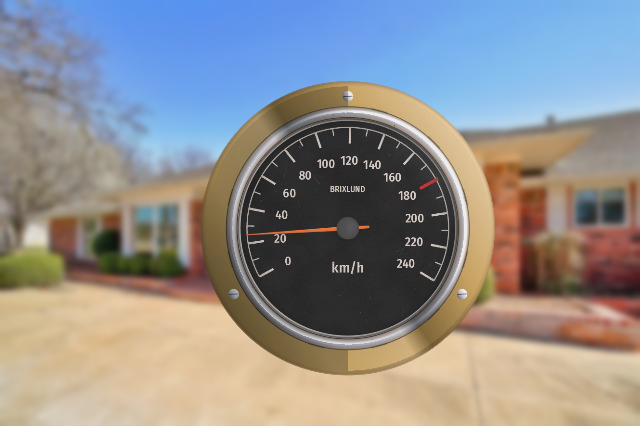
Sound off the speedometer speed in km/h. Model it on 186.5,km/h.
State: 25,km/h
